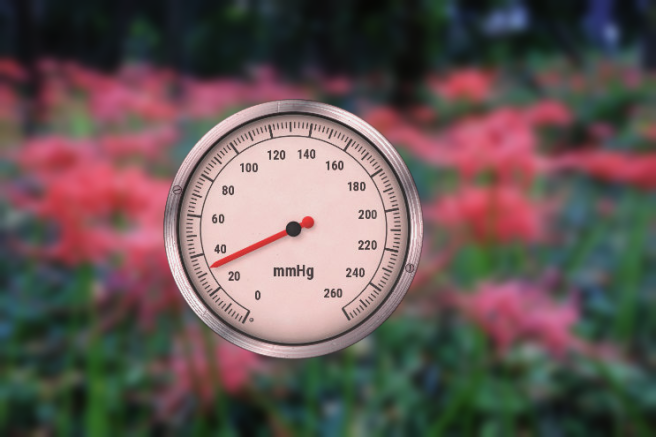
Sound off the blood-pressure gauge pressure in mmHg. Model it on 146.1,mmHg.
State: 32,mmHg
